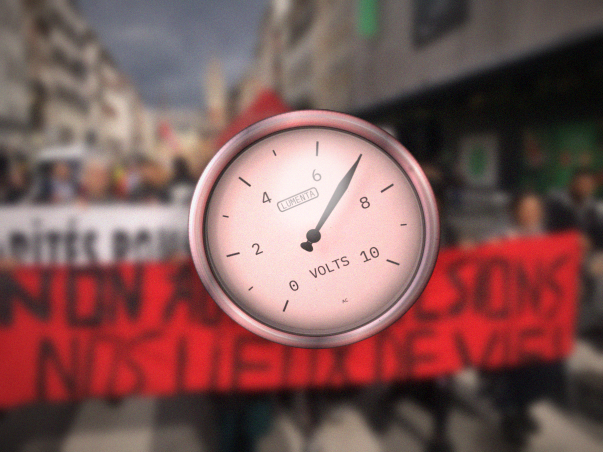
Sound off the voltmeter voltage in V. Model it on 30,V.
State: 7,V
